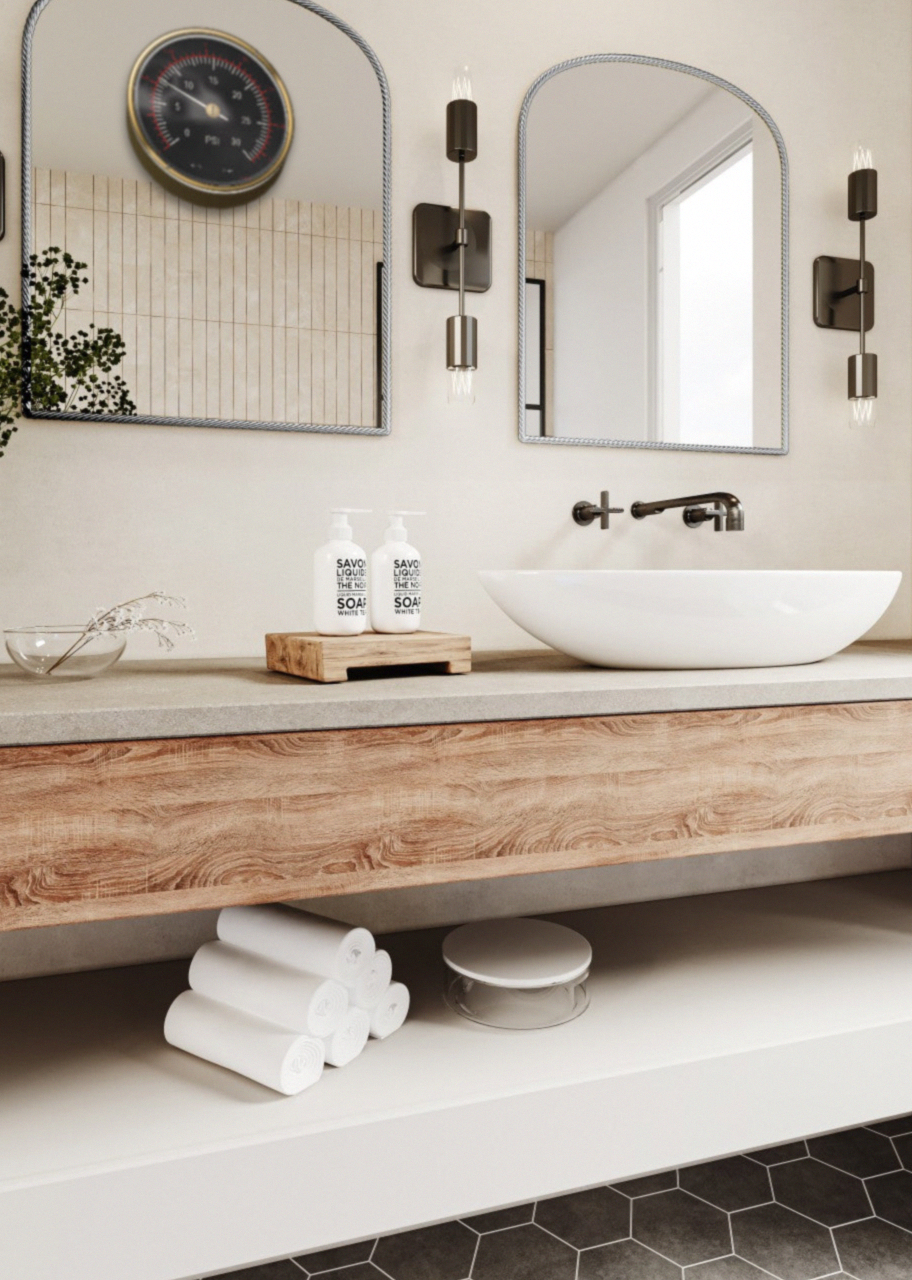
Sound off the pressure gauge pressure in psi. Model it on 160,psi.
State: 7.5,psi
